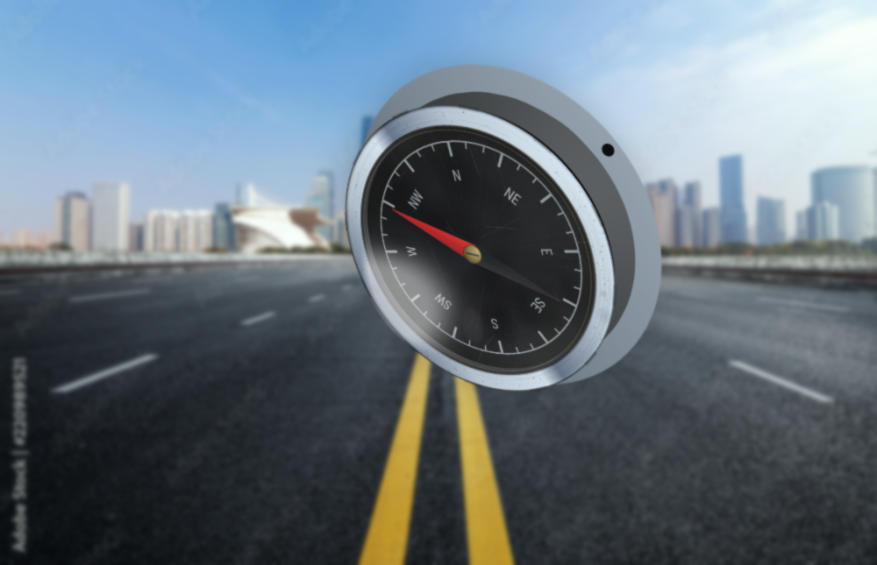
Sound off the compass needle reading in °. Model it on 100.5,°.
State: 300,°
